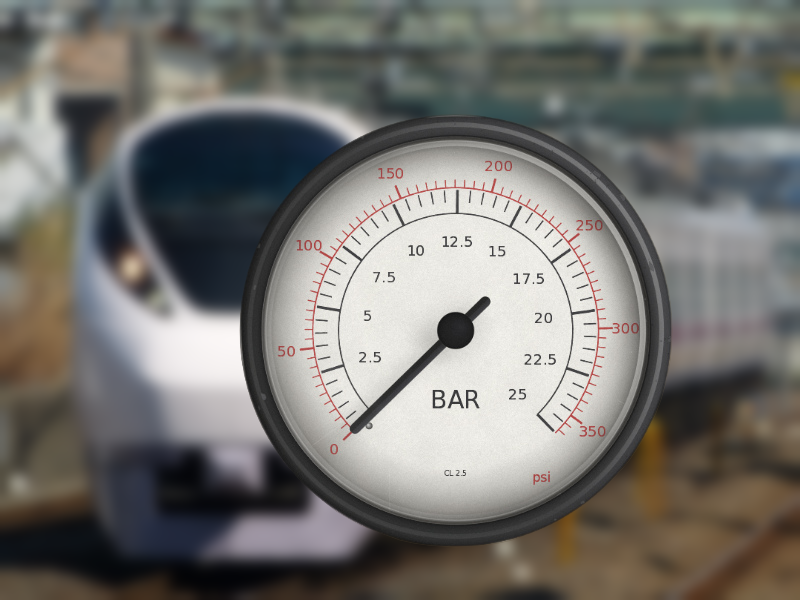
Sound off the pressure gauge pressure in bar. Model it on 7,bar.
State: 0,bar
